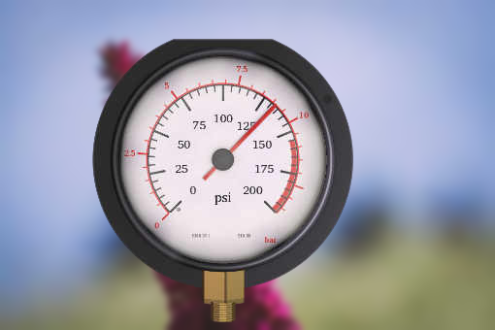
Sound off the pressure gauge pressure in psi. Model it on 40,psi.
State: 132.5,psi
